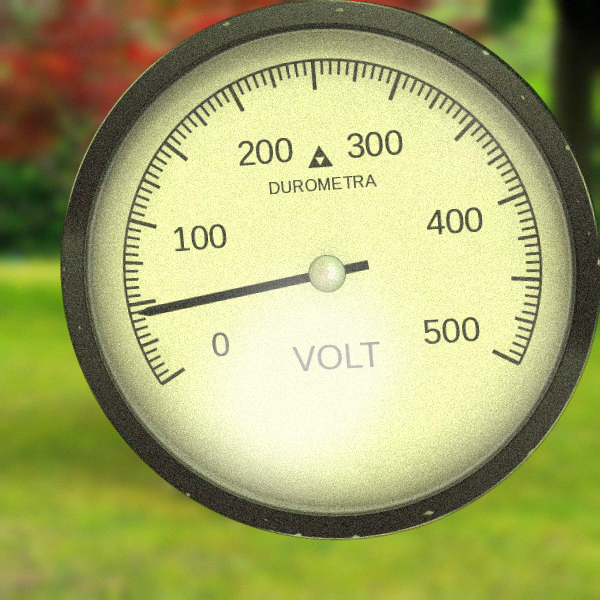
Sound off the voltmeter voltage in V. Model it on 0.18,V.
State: 45,V
